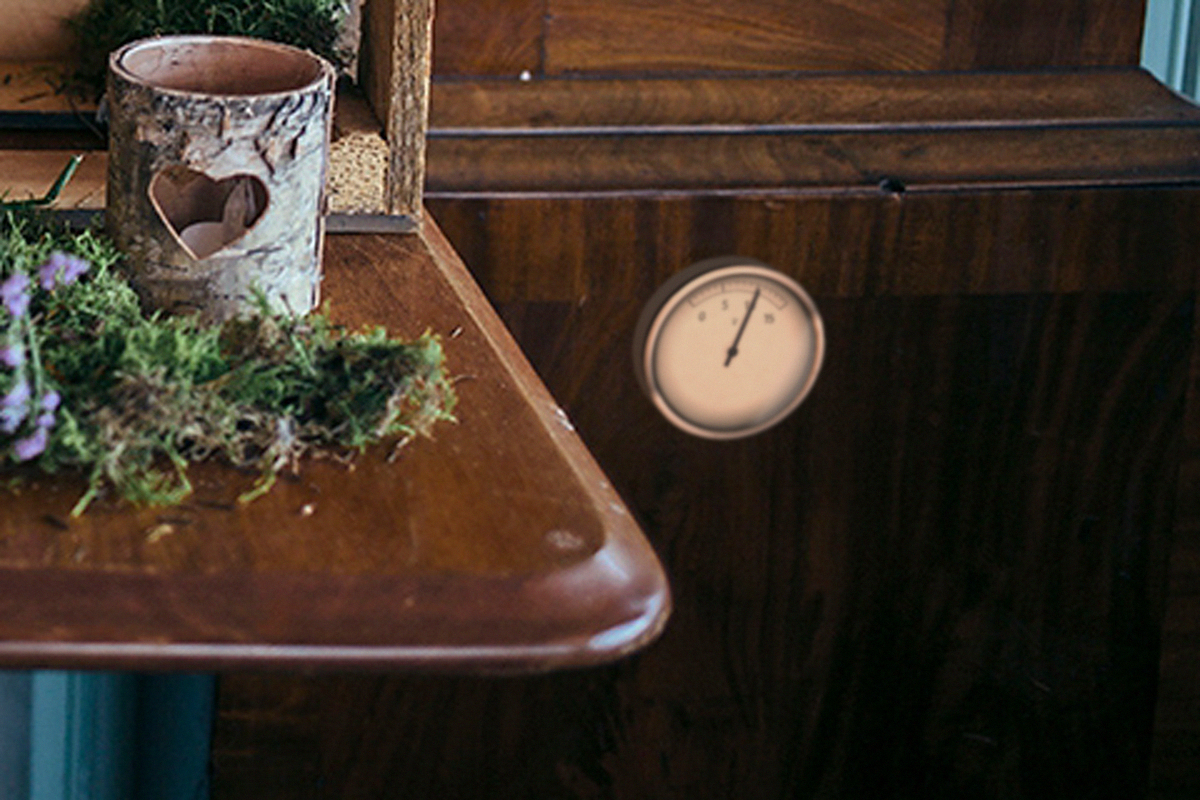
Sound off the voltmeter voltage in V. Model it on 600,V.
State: 10,V
